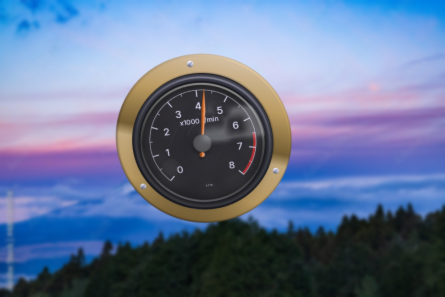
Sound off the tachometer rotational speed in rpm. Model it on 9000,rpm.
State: 4250,rpm
